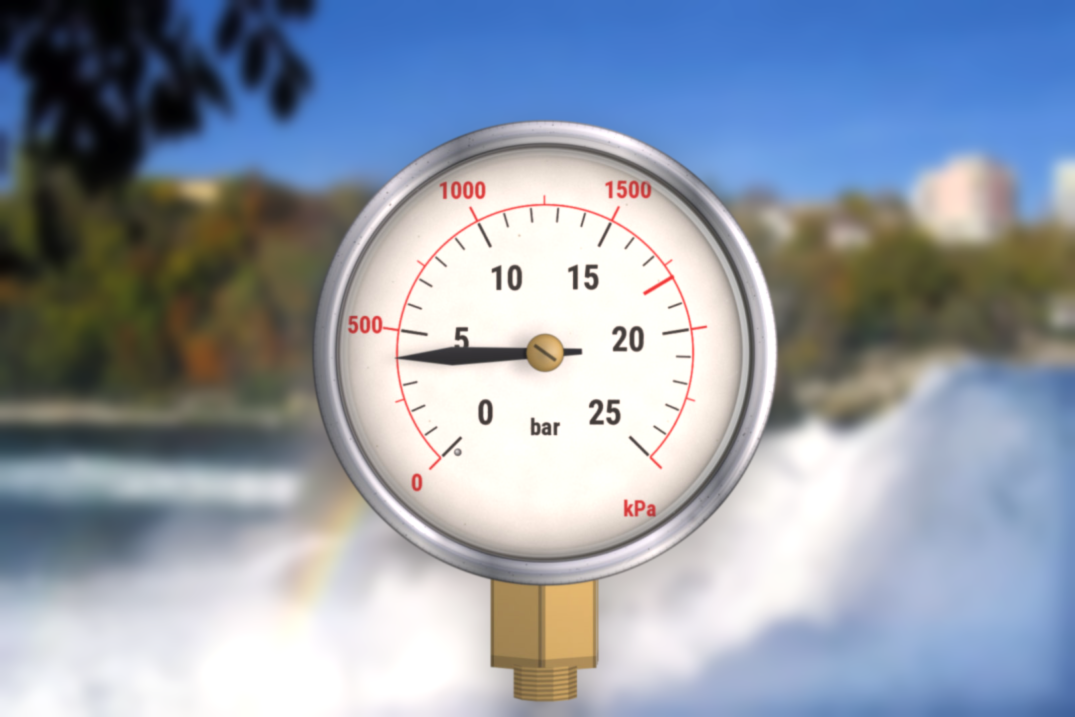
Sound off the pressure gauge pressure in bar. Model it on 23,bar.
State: 4,bar
